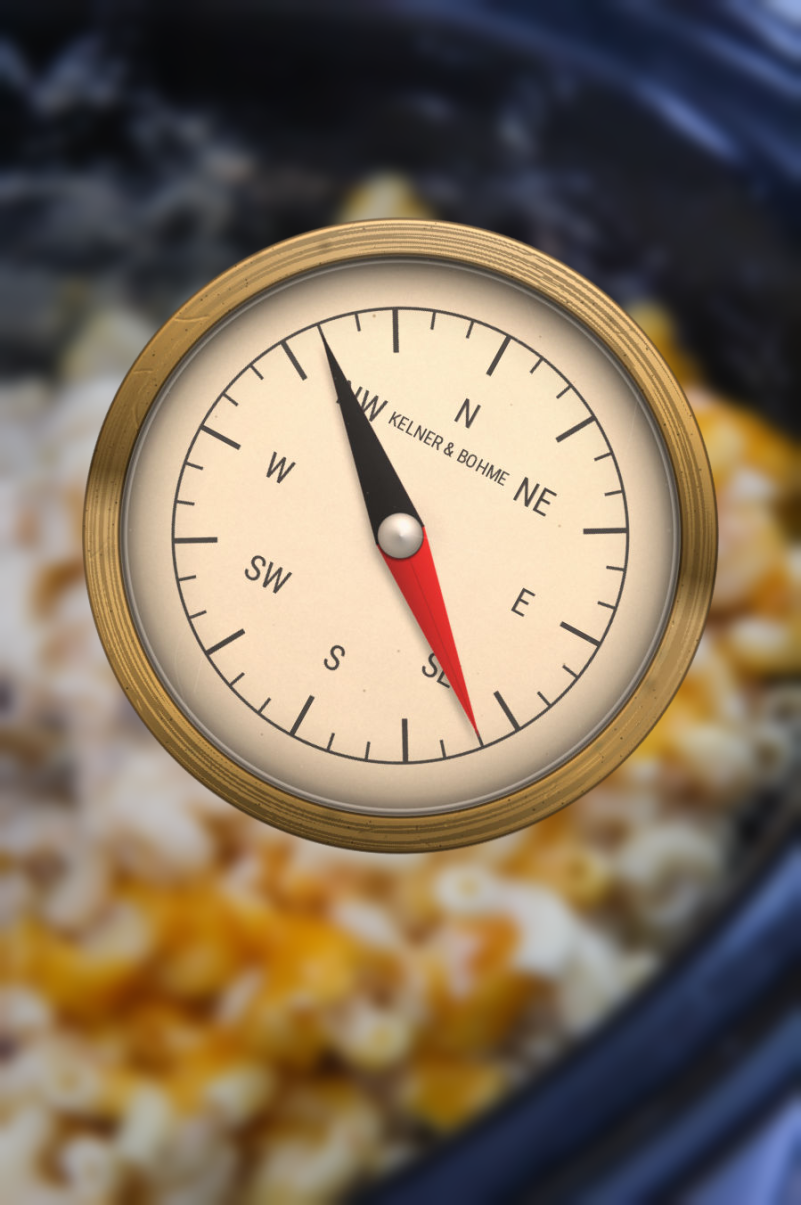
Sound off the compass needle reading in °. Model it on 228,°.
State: 130,°
